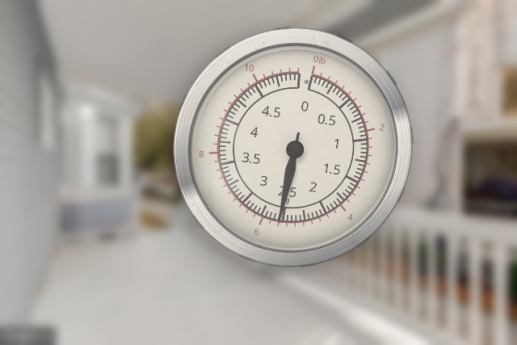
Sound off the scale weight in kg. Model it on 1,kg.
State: 2.55,kg
